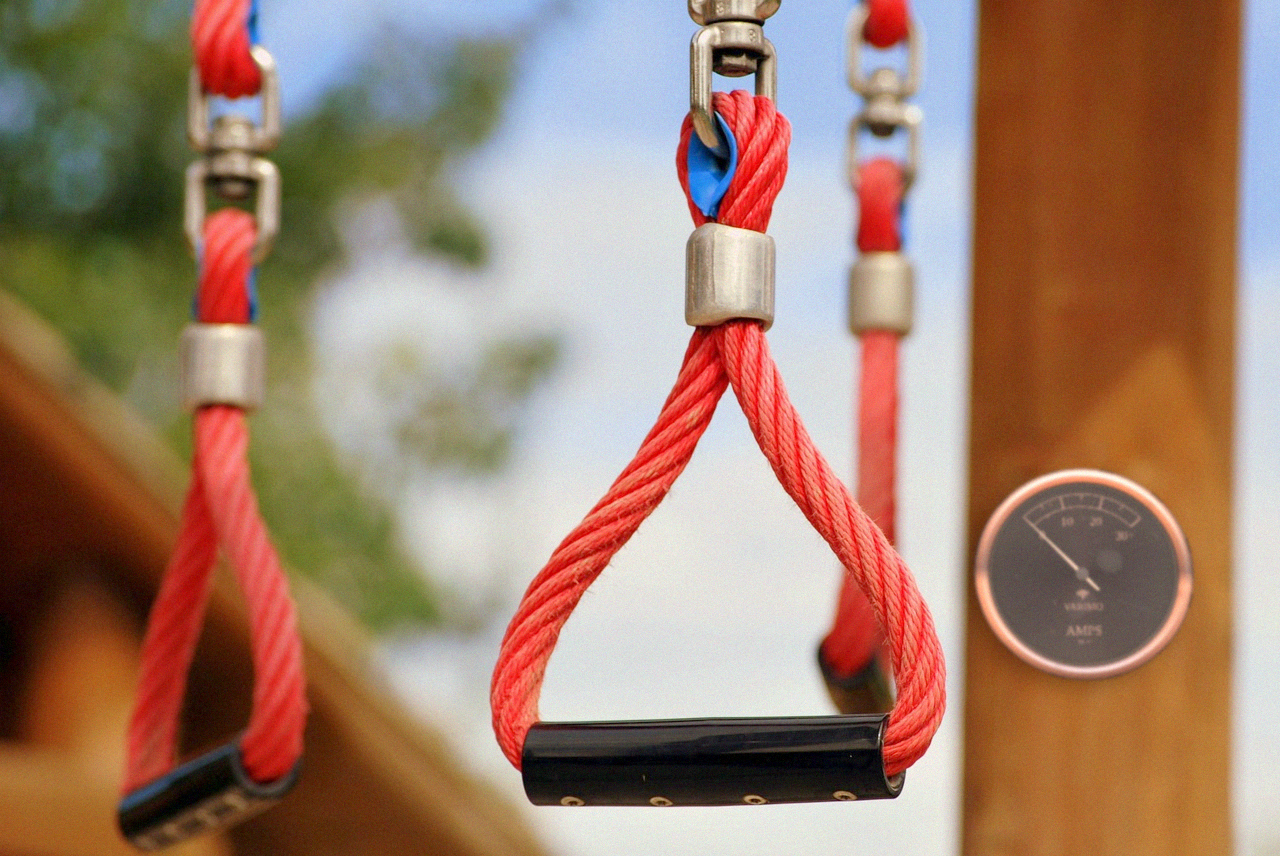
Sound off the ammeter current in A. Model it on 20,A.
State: 0,A
